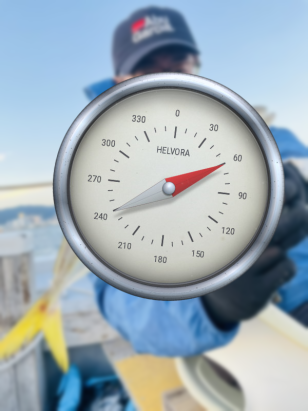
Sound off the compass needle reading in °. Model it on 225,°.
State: 60,°
